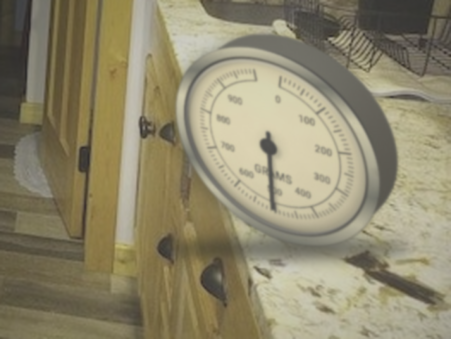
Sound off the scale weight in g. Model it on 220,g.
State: 500,g
